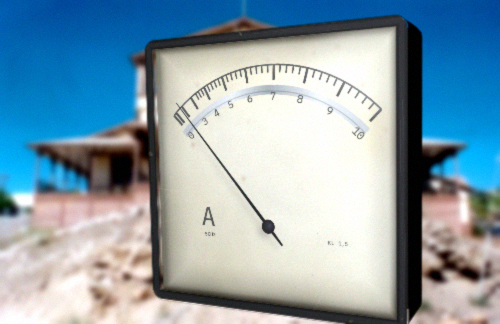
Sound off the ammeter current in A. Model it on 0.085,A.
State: 2,A
